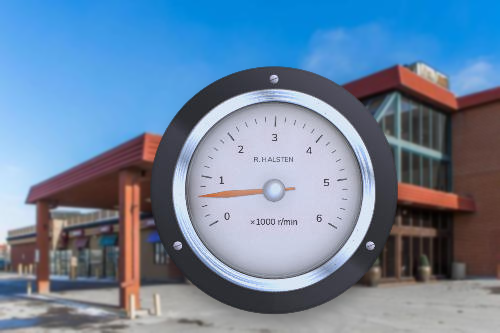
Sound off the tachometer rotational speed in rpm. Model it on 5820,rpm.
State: 600,rpm
